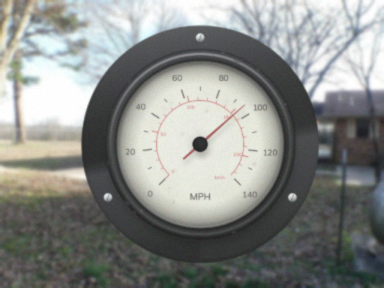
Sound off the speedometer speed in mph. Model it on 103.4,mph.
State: 95,mph
